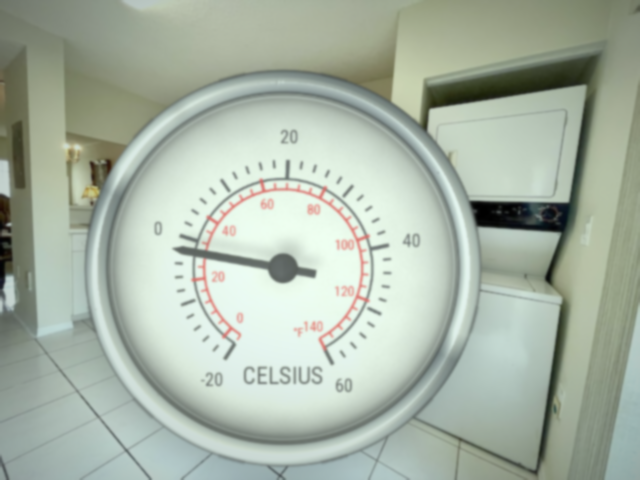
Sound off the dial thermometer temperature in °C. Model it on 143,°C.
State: -2,°C
